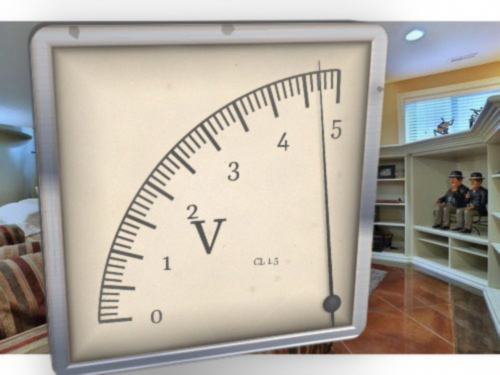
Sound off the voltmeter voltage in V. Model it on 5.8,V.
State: 4.7,V
